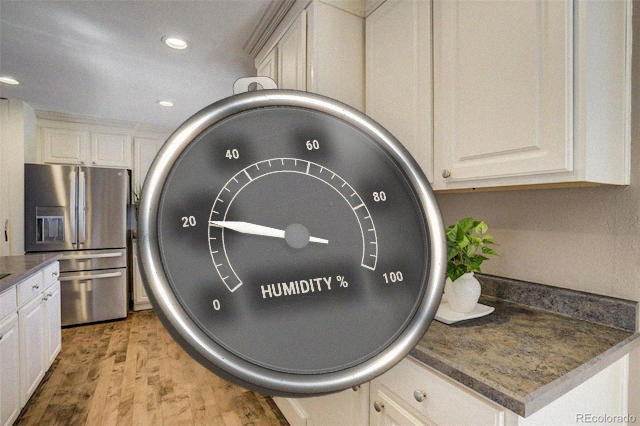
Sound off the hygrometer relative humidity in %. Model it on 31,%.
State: 20,%
